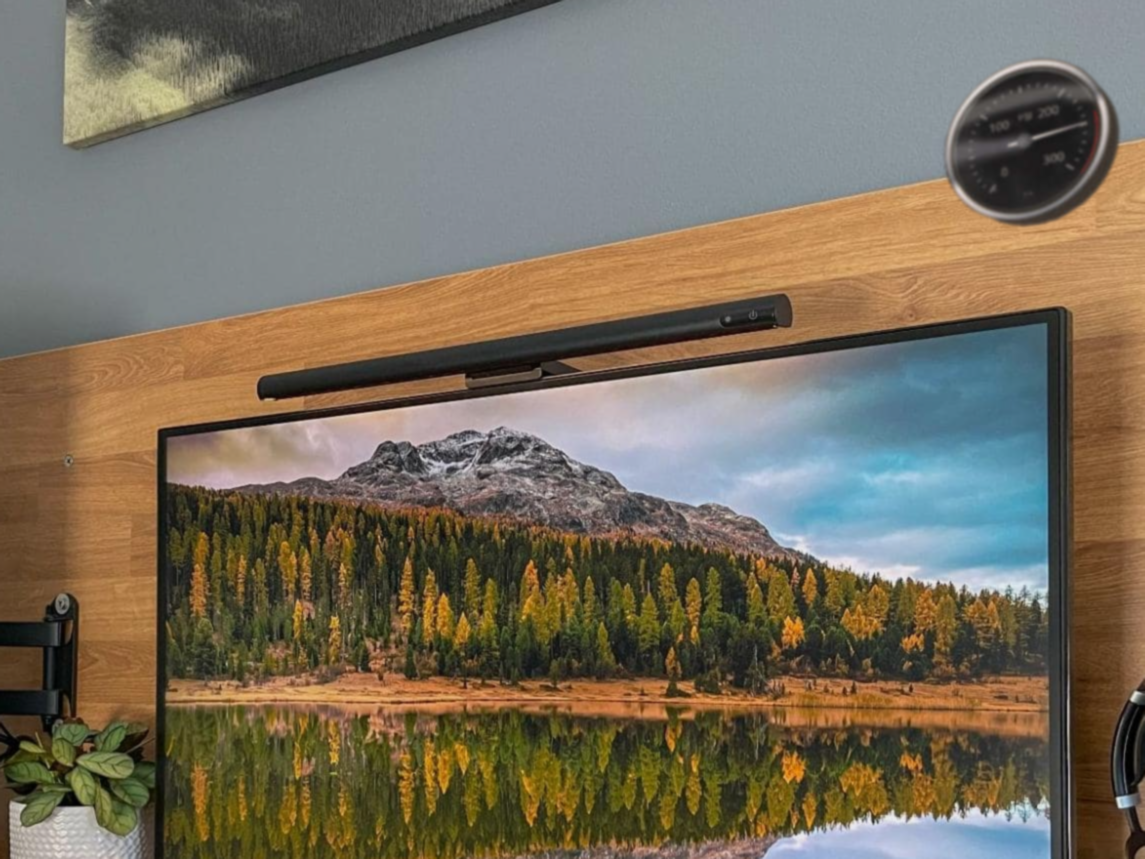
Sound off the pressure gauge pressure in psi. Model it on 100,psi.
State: 250,psi
